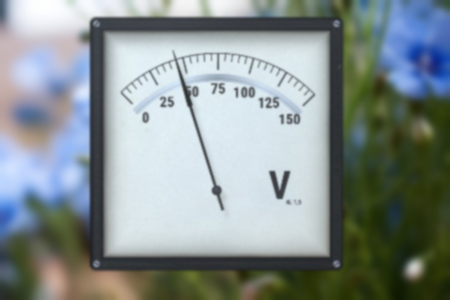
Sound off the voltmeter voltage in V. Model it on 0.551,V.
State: 45,V
